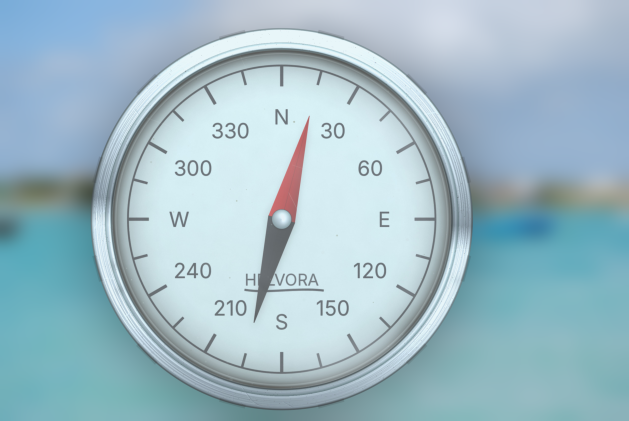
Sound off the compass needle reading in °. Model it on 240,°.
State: 15,°
